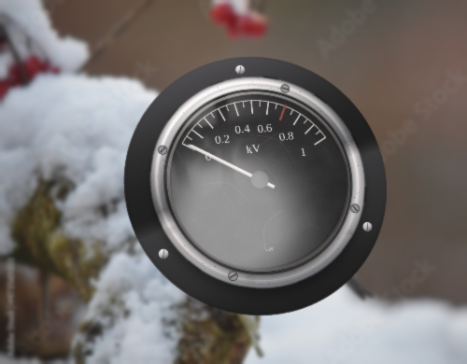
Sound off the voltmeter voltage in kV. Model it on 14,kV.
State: 0,kV
